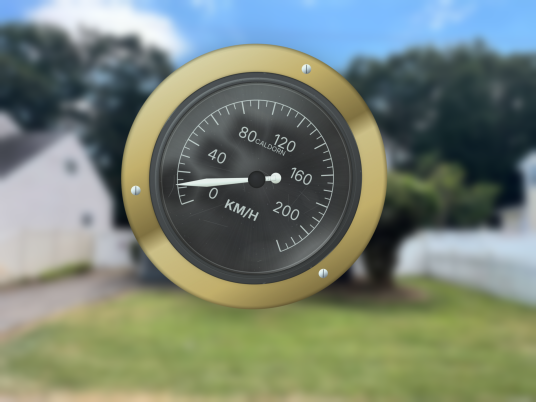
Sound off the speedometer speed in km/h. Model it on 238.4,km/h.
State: 12.5,km/h
